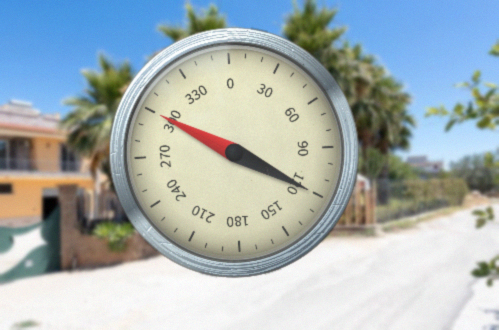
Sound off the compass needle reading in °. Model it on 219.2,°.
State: 300,°
